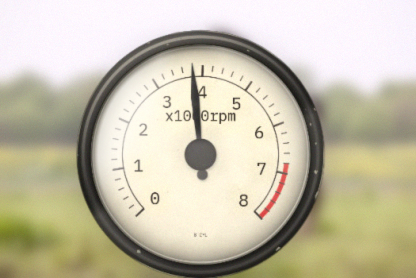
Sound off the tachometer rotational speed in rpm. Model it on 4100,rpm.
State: 3800,rpm
